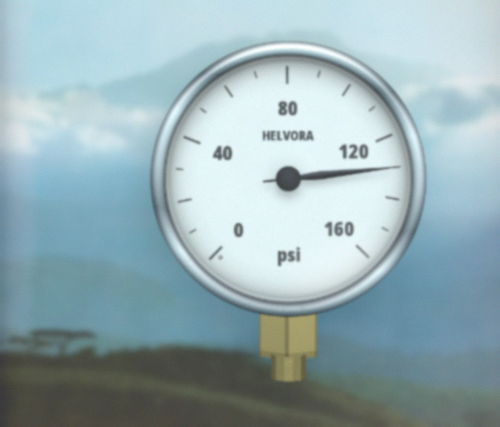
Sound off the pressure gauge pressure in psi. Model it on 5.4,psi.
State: 130,psi
